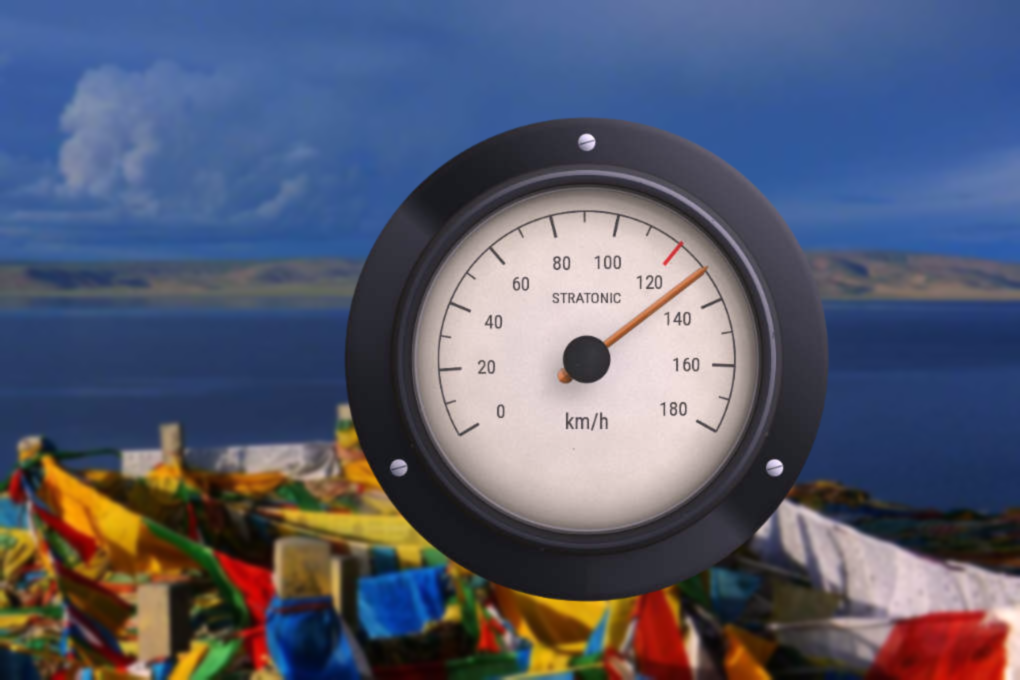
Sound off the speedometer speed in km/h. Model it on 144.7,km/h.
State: 130,km/h
